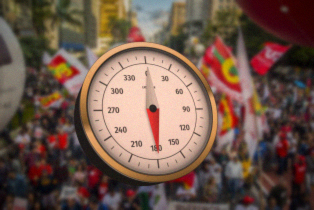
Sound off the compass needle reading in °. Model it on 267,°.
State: 180,°
